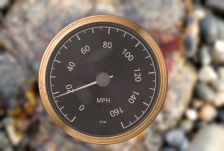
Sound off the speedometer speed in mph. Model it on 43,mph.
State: 17.5,mph
